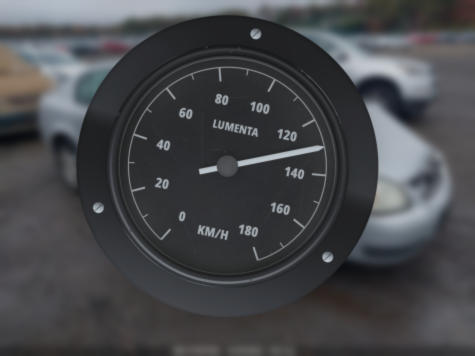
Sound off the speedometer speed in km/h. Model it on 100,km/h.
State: 130,km/h
